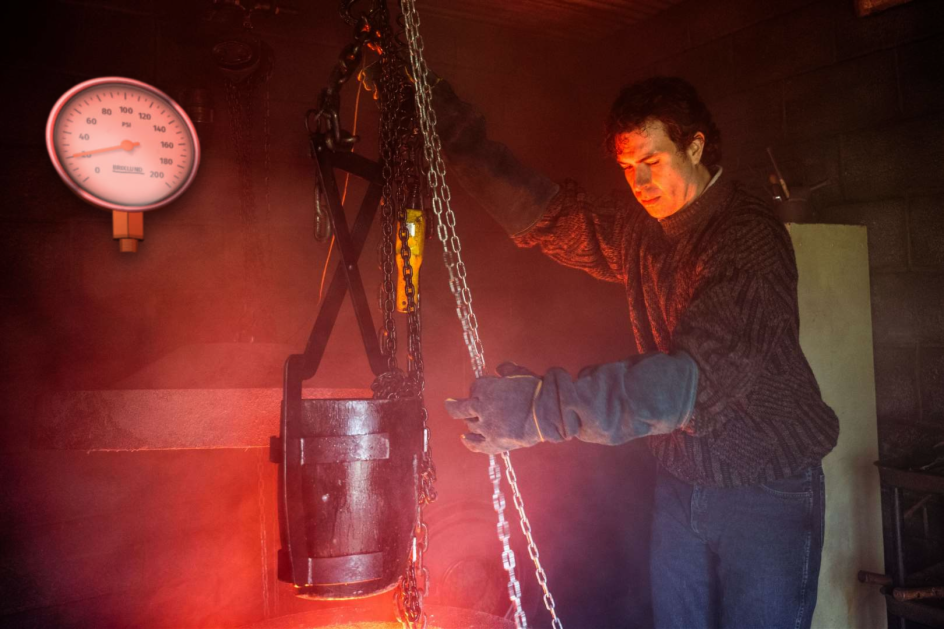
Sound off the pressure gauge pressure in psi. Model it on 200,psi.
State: 20,psi
